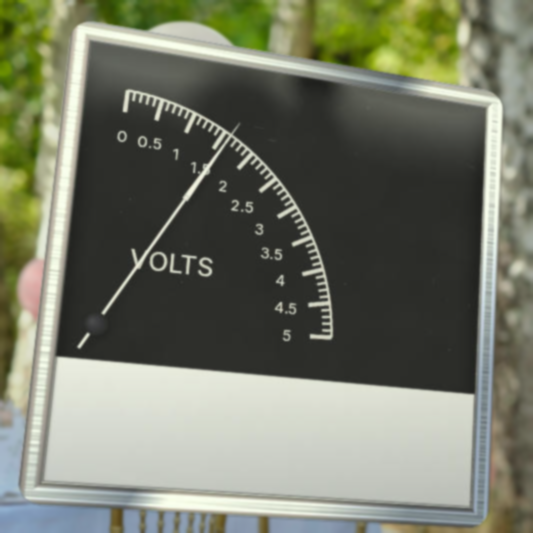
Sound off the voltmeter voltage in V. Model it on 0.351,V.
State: 1.6,V
